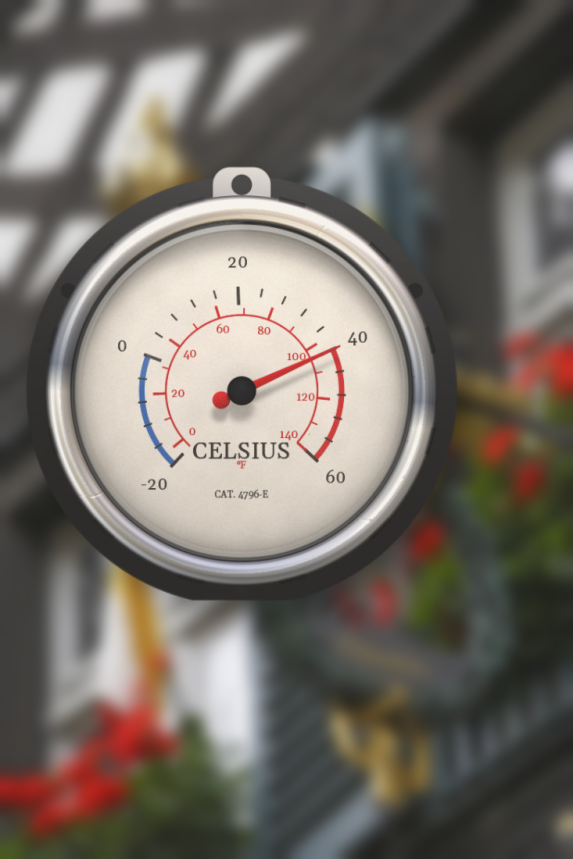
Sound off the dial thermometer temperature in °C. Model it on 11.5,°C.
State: 40,°C
